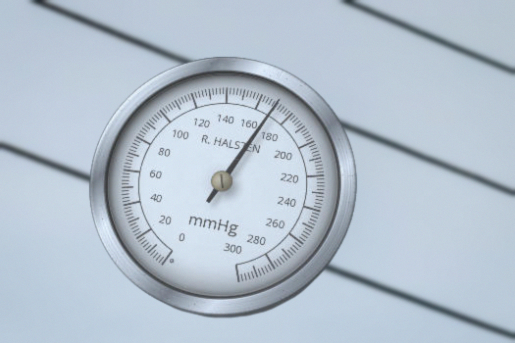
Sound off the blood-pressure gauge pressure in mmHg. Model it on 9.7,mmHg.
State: 170,mmHg
